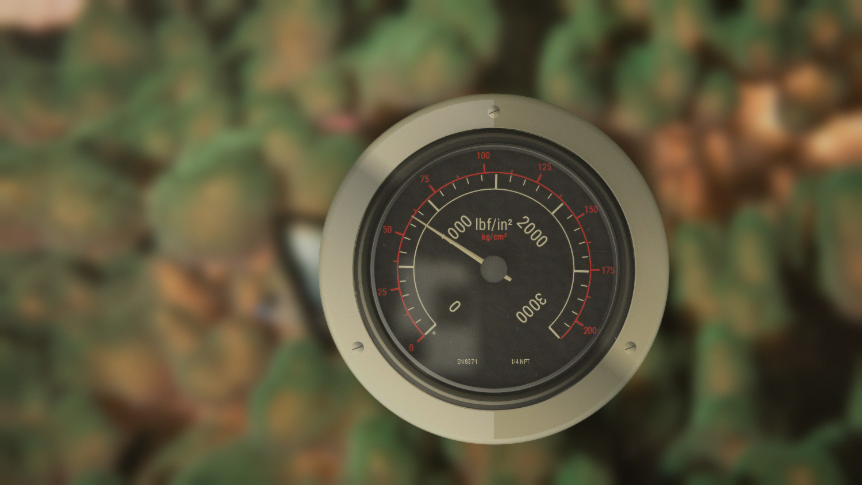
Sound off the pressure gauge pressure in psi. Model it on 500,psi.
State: 850,psi
